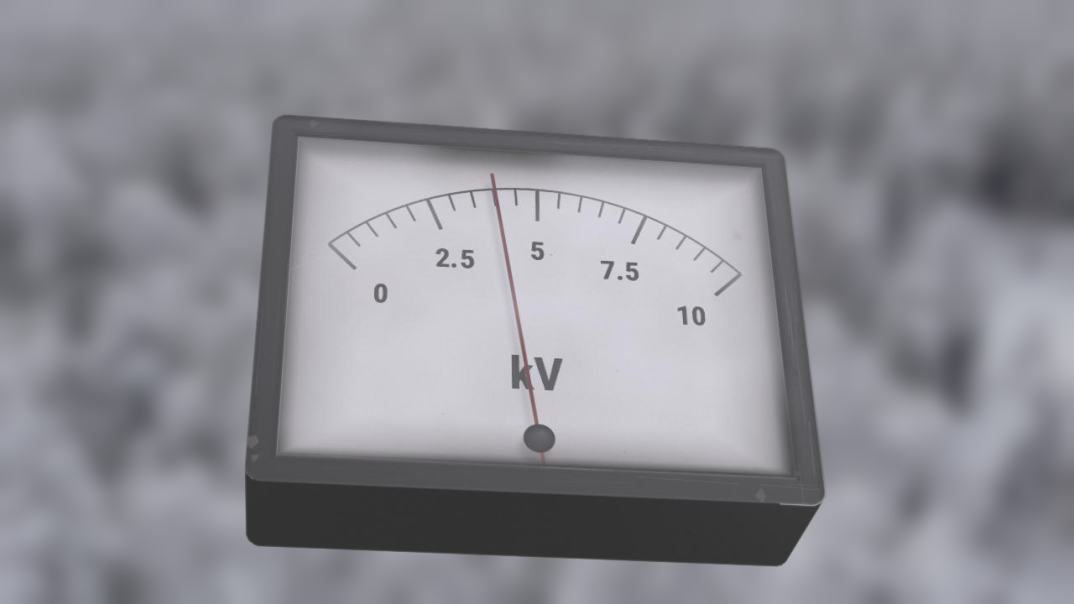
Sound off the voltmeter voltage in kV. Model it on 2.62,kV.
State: 4,kV
